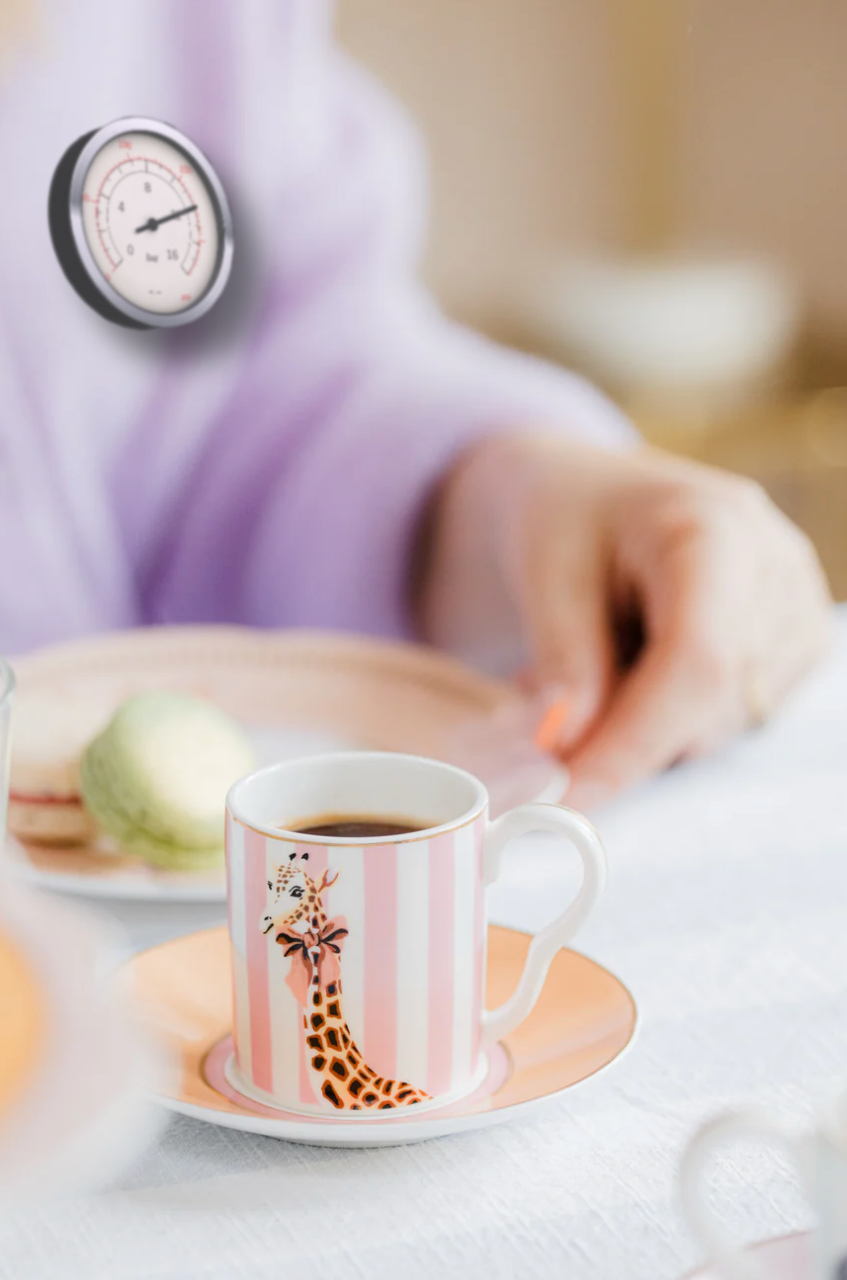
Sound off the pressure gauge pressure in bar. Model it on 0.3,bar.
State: 12,bar
